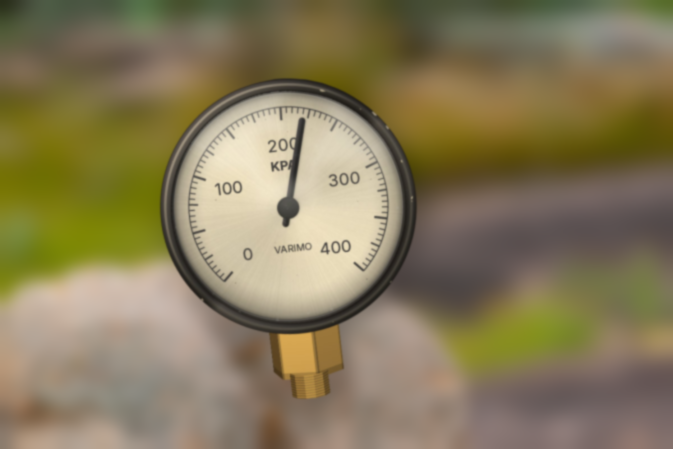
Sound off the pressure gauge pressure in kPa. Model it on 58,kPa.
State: 220,kPa
